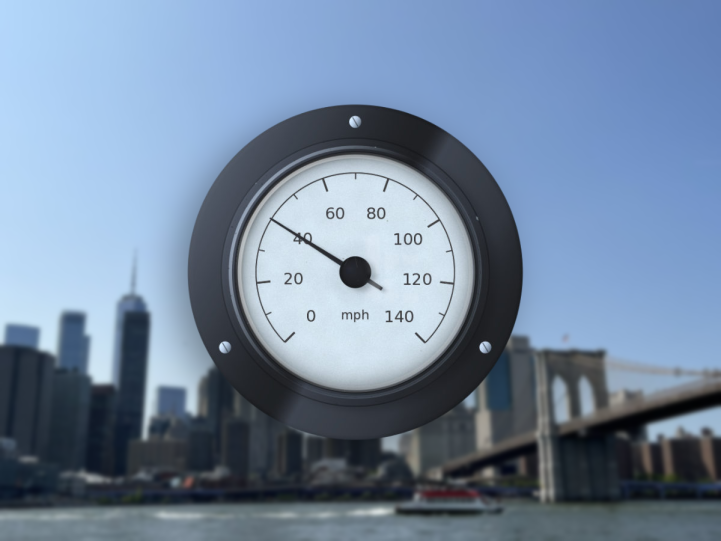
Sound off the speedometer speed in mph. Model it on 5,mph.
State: 40,mph
